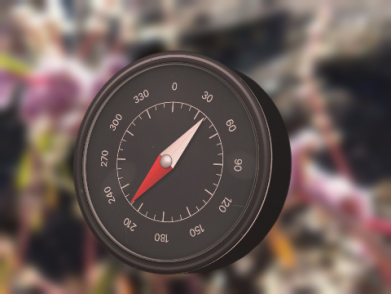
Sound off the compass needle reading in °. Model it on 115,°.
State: 220,°
